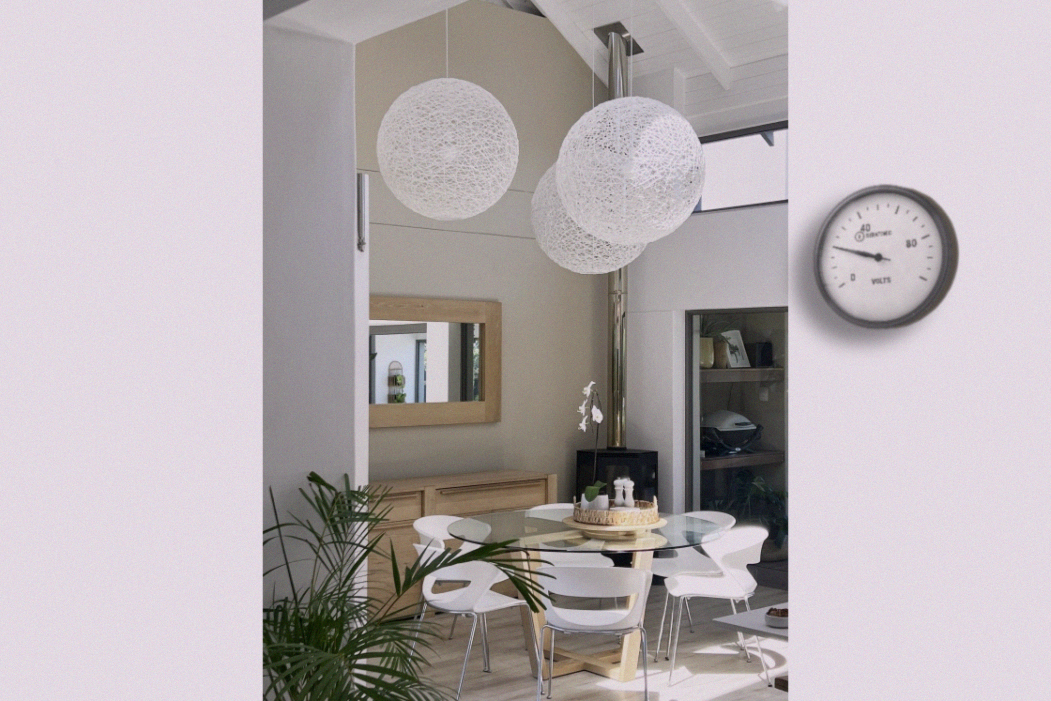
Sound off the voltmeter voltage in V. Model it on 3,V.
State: 20,V
